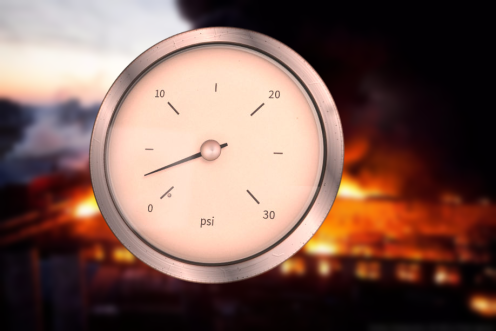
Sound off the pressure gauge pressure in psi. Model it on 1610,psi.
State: 2.5,psi
